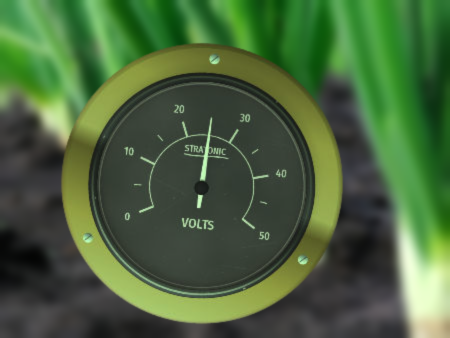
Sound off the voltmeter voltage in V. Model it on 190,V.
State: 25,V
